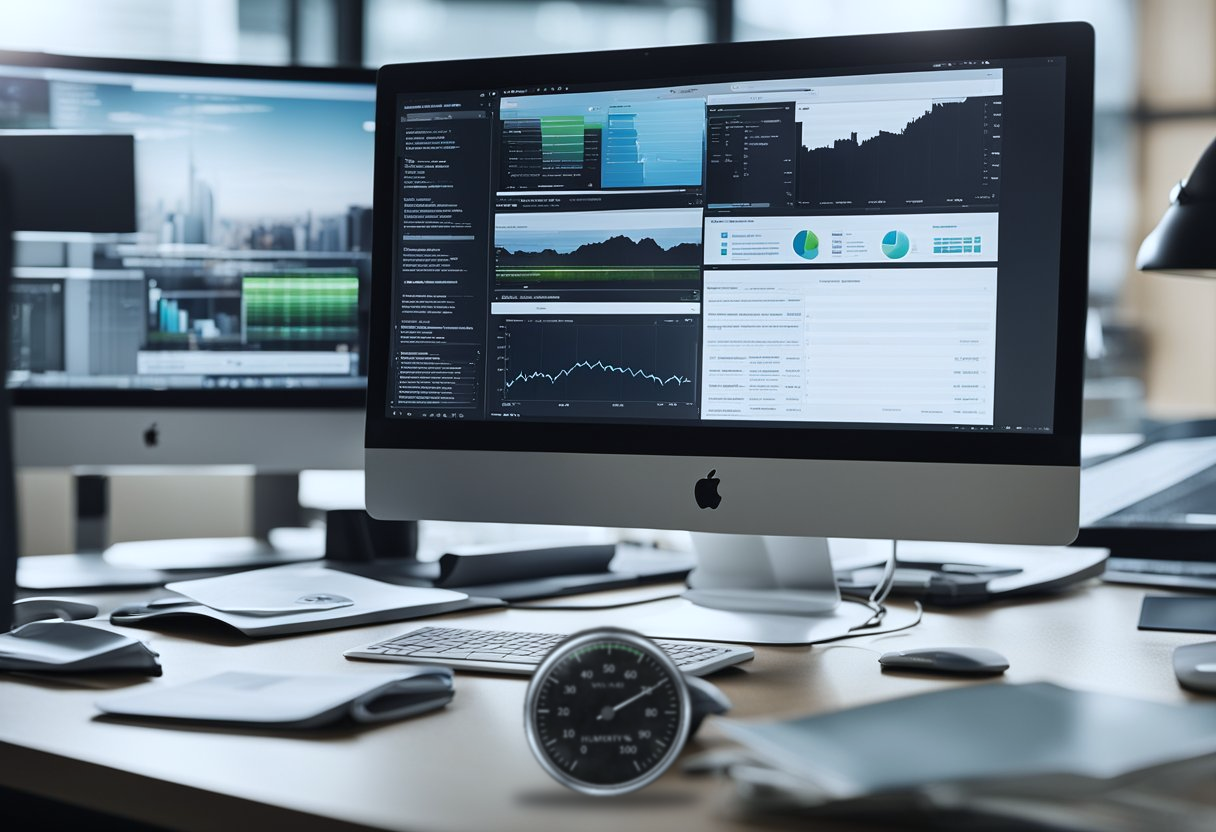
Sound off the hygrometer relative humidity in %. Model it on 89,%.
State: 70,%
